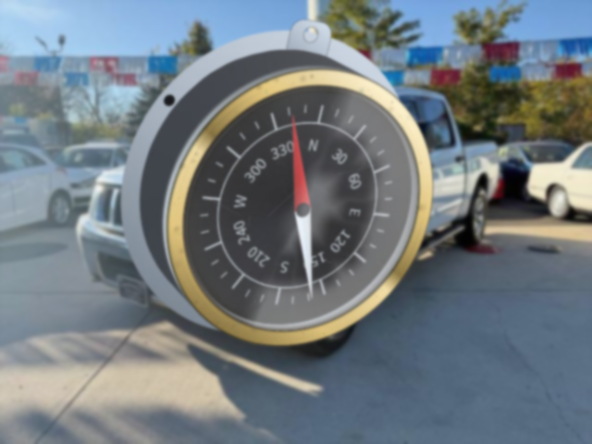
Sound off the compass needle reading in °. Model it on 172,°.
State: 340,°
